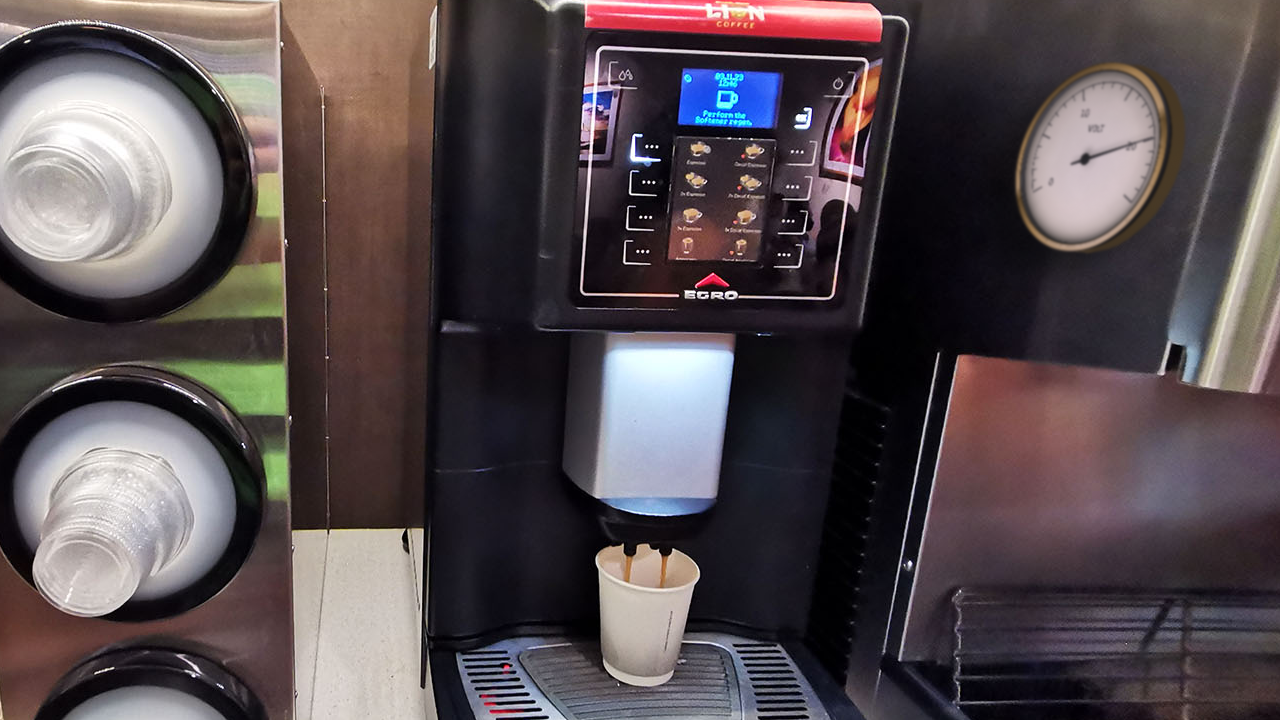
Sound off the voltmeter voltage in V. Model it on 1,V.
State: 20,V
